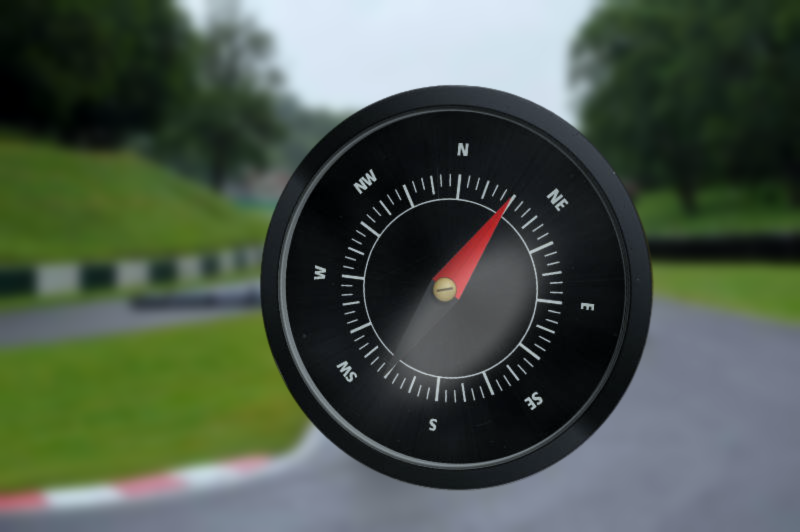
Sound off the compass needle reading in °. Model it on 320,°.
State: 30,°
